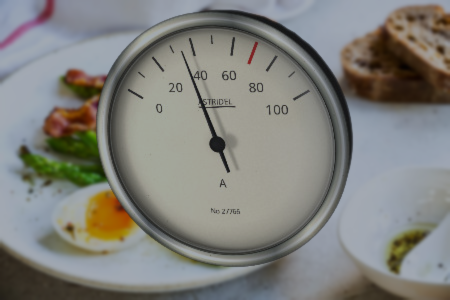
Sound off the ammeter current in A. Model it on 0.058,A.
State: 35,A
